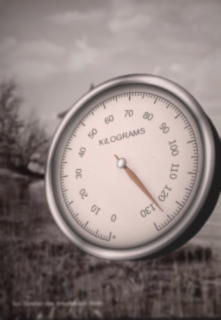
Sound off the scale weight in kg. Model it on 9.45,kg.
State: 125,kg
